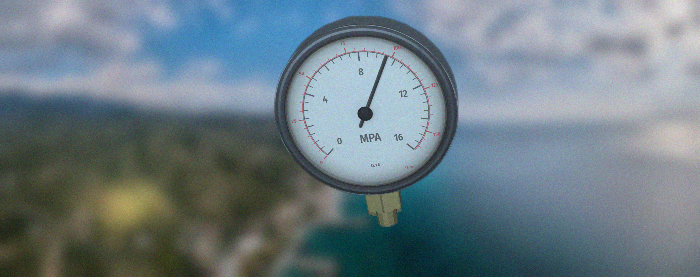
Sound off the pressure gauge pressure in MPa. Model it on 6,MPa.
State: 9.5,MPa
